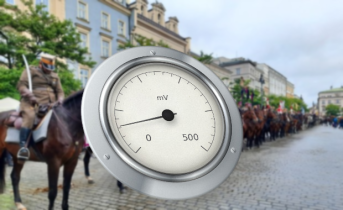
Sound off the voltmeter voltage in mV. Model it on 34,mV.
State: 60,mV
